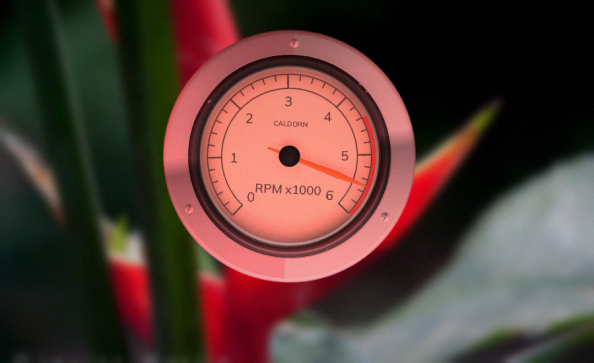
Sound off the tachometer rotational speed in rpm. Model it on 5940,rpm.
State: 5500,rpm
